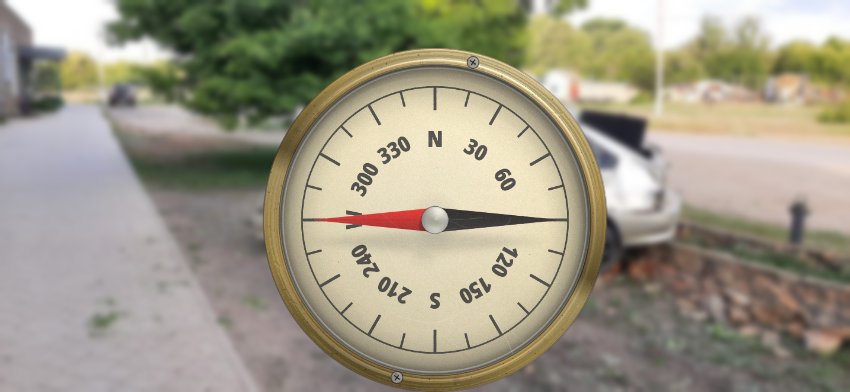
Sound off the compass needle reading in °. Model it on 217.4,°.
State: 270,°
